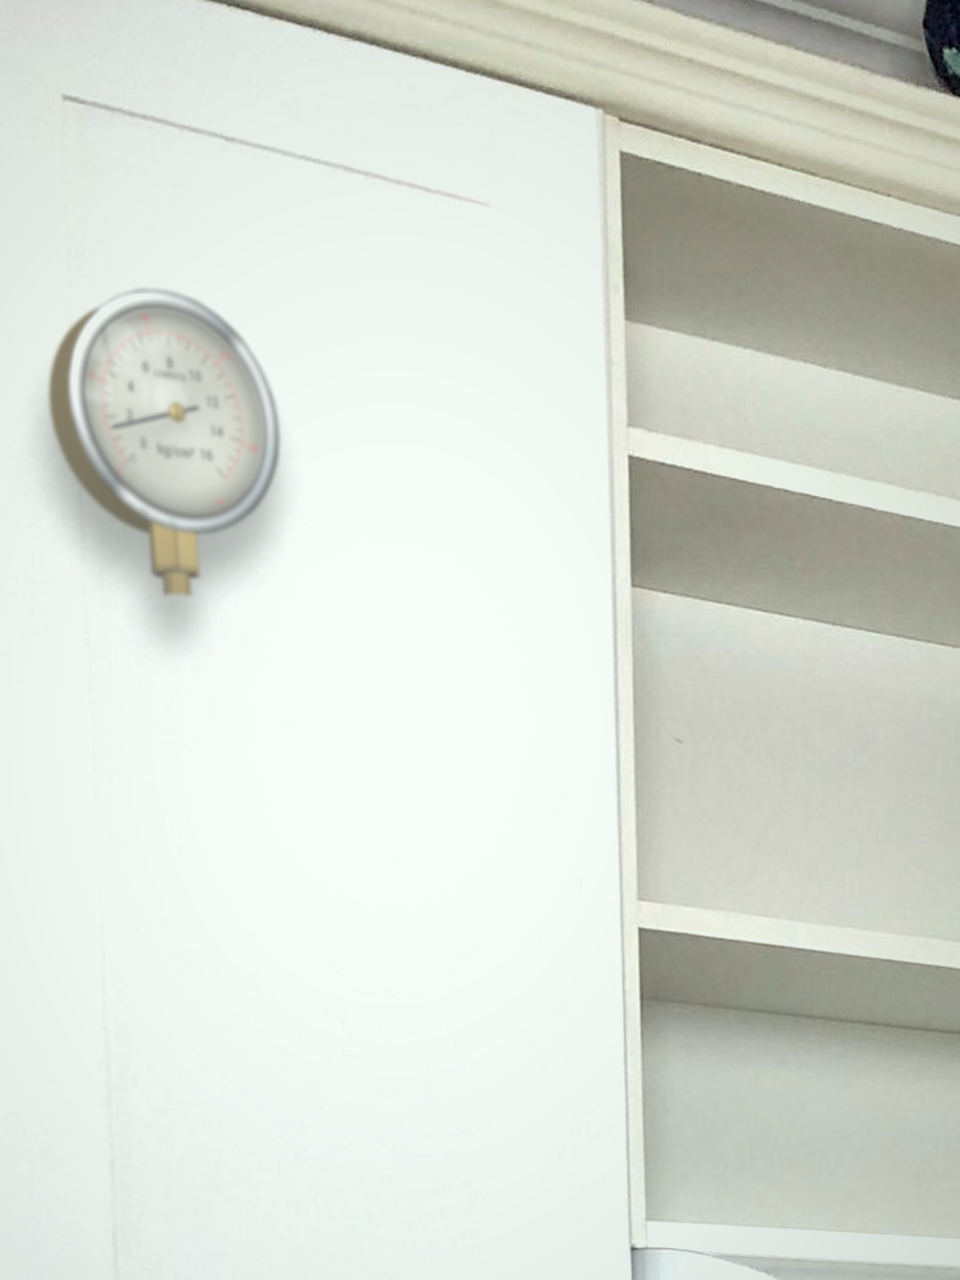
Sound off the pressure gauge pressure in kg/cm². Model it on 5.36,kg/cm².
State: 1.5,kg/cm²
